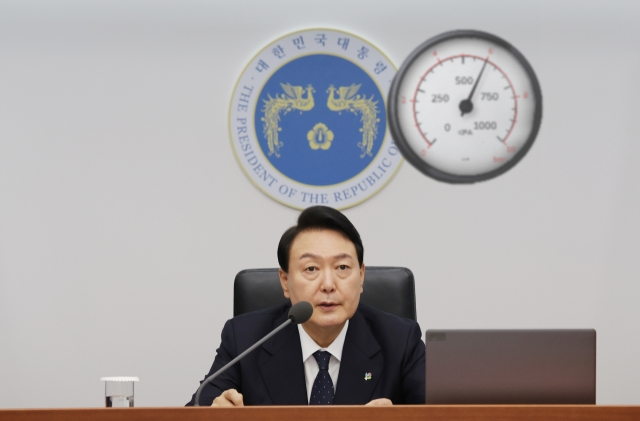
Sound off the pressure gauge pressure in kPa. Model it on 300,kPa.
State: 600,kPa
